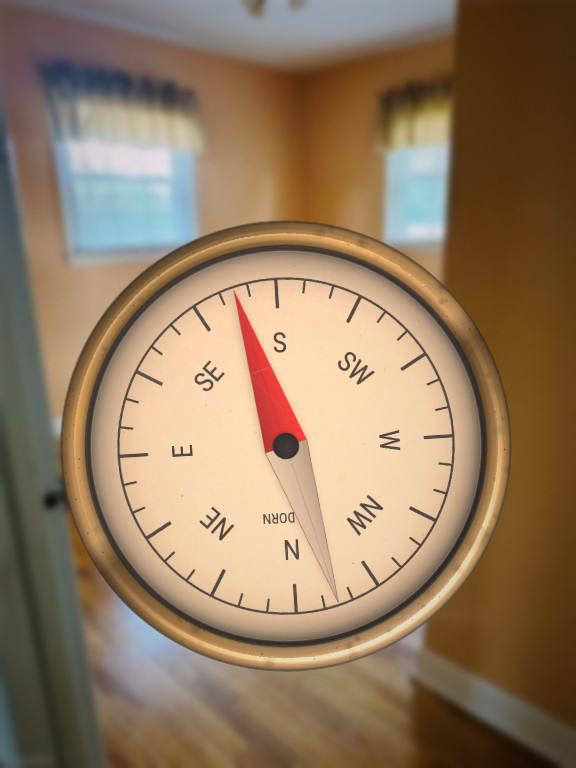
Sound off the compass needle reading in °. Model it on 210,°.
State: 165,°
